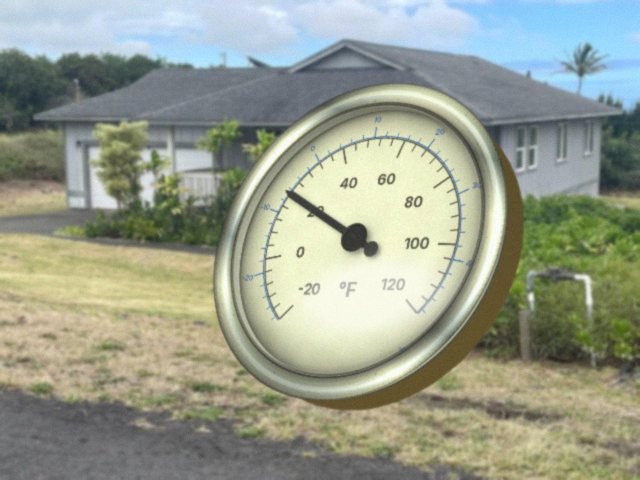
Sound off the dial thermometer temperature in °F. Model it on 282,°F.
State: 20,°F
